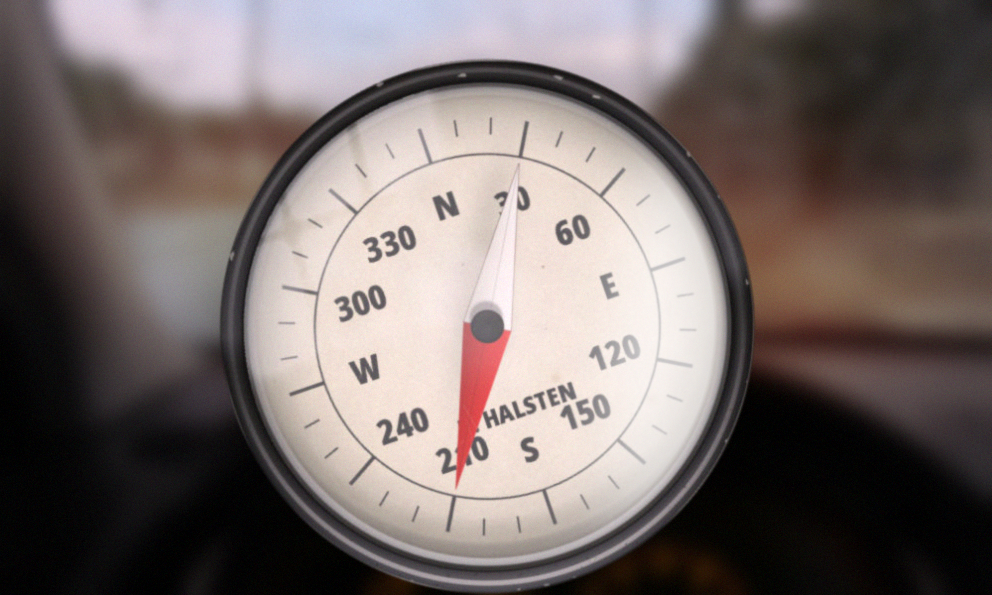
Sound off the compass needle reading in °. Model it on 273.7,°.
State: 210,°
